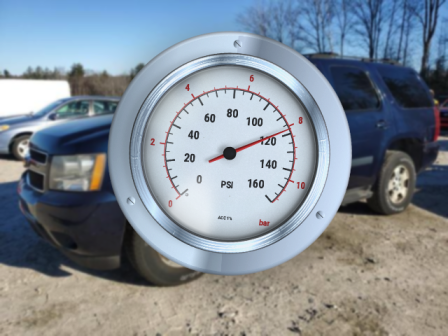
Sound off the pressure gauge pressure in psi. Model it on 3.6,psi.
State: 117.5,psi
